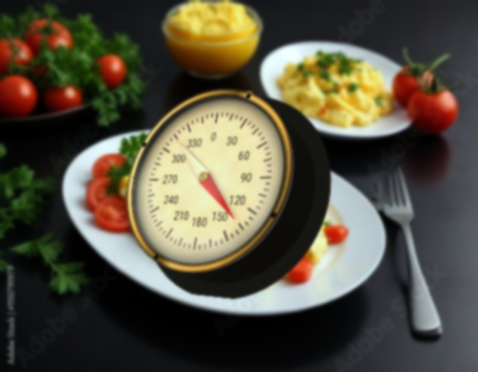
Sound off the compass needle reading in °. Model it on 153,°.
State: 135,°
